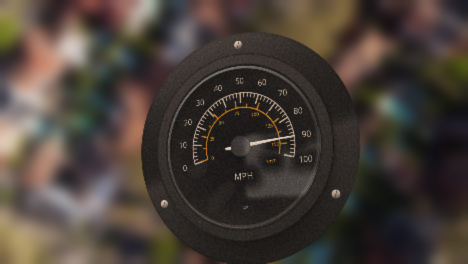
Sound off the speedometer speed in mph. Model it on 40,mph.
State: 90,mph
